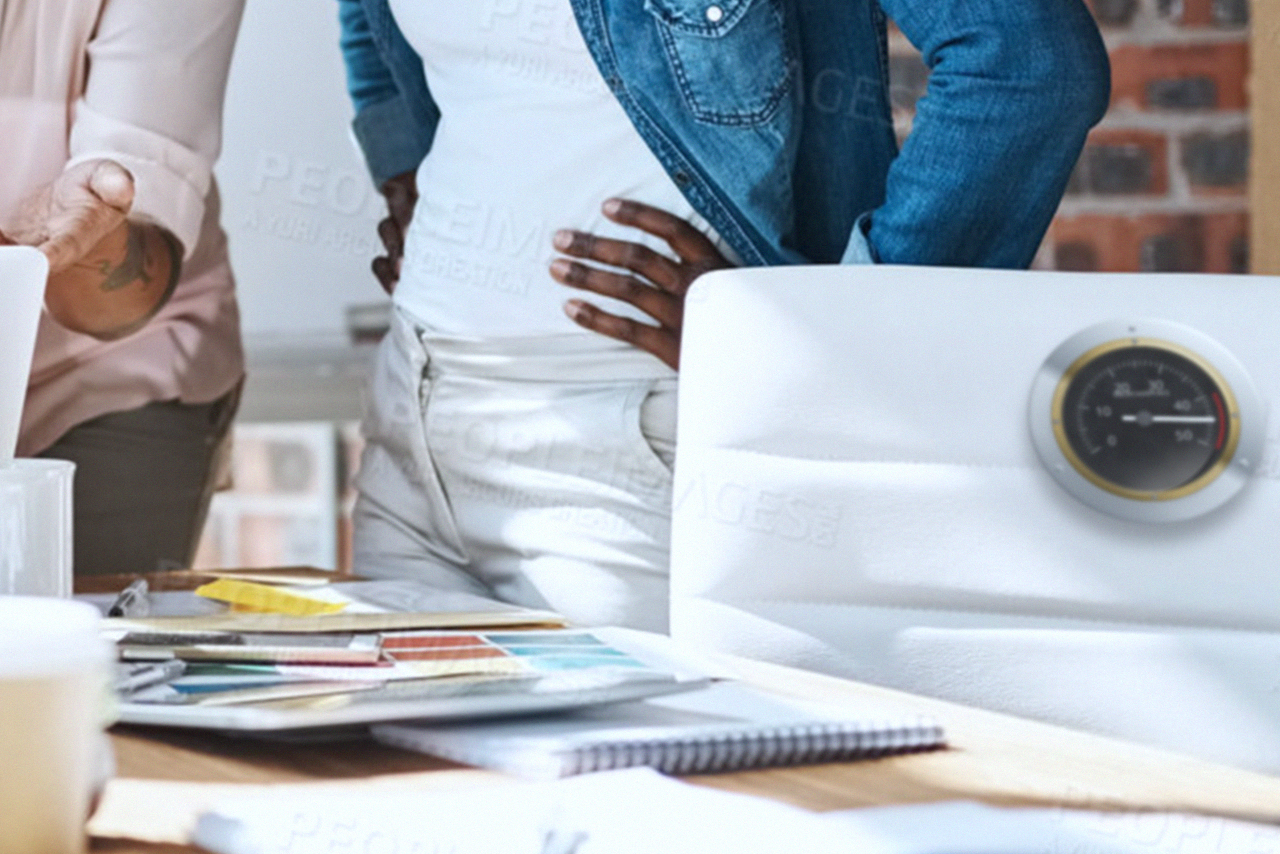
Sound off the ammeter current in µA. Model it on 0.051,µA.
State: 45,µA
